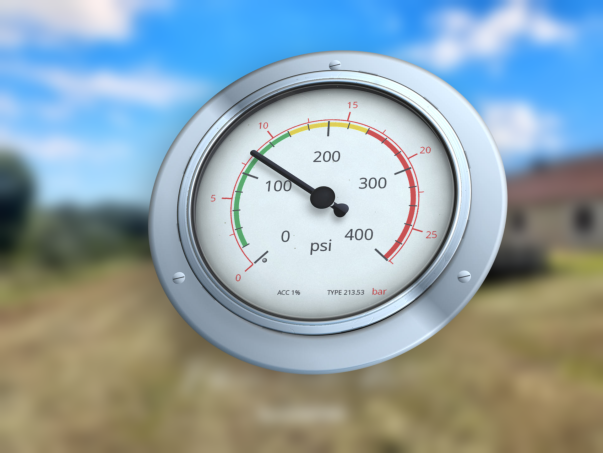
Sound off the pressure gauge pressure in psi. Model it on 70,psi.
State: 120,psi
